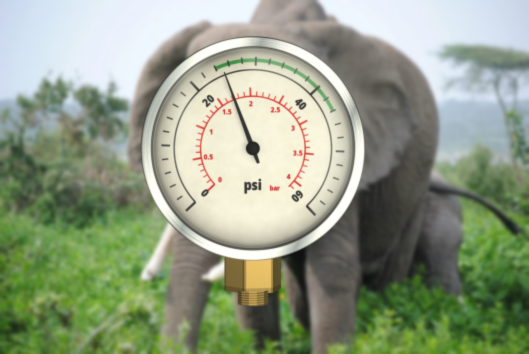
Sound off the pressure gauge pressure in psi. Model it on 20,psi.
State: 25,psi
